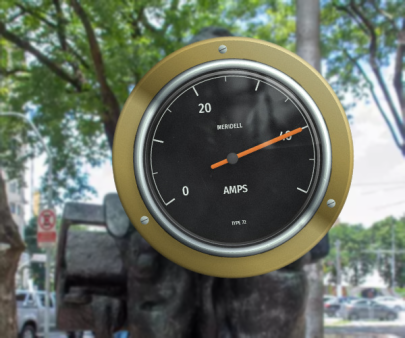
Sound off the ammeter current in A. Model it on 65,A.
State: 40,A
